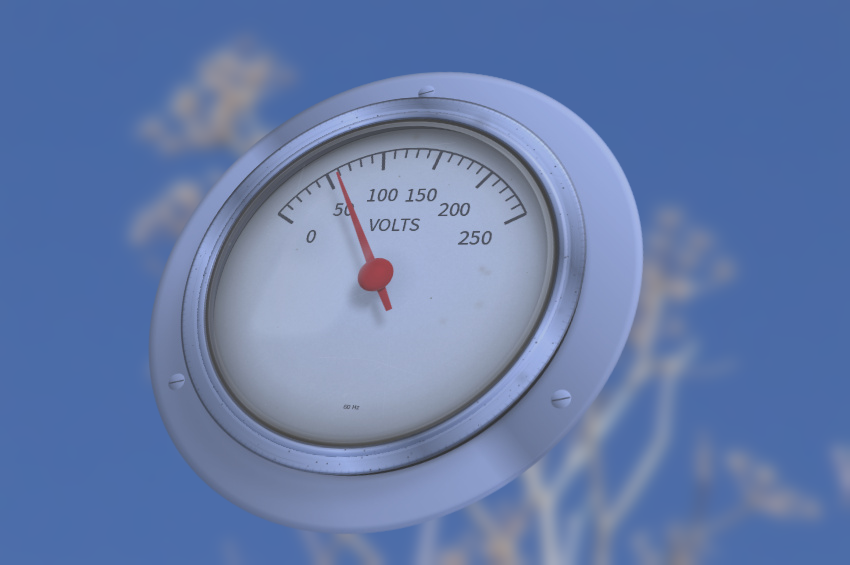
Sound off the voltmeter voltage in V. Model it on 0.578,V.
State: 60,V
